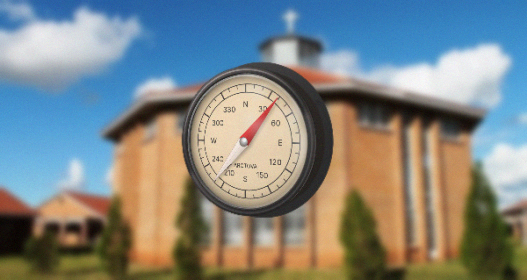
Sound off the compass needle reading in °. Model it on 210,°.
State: 40,°
